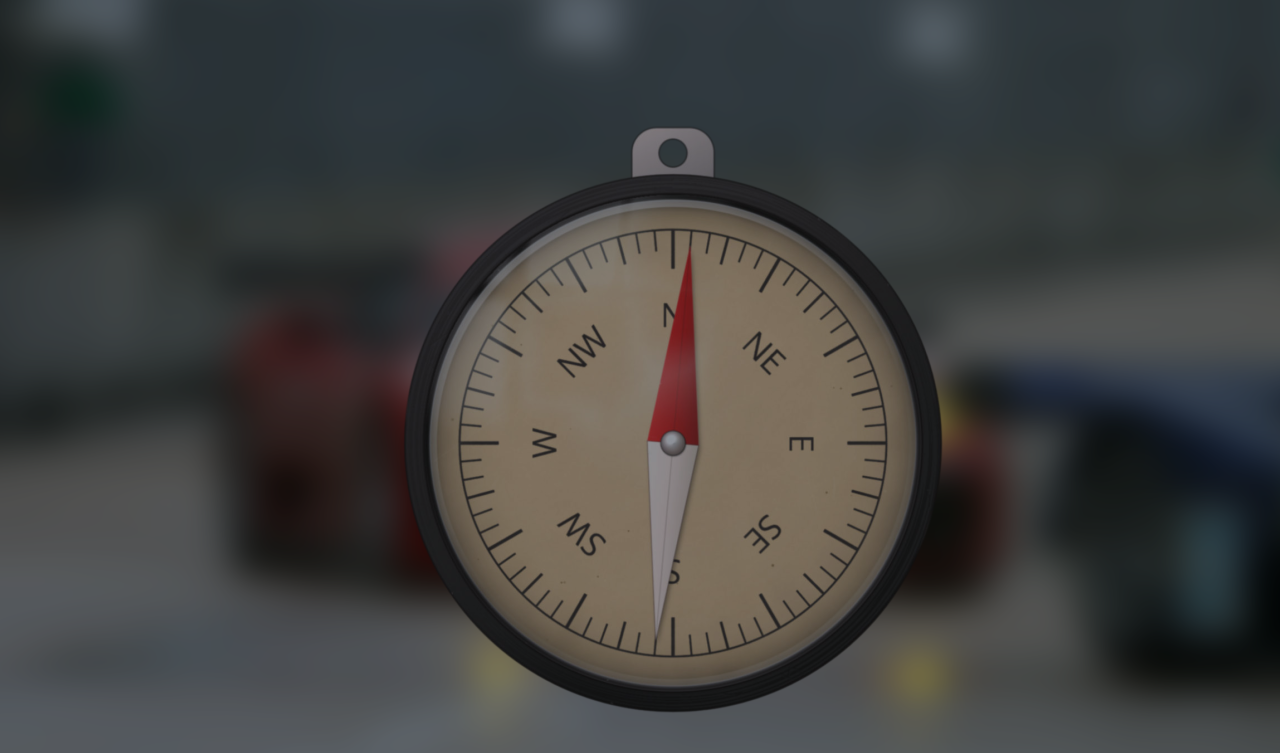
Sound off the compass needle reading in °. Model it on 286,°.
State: 5,°
